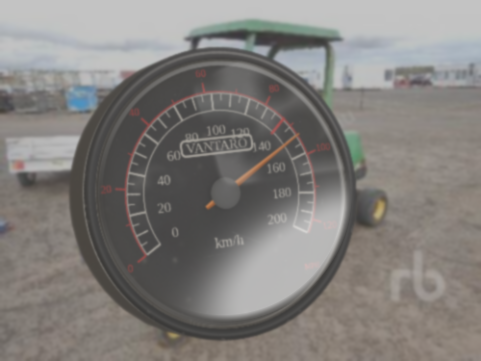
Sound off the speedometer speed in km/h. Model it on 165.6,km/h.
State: 150,km/h
